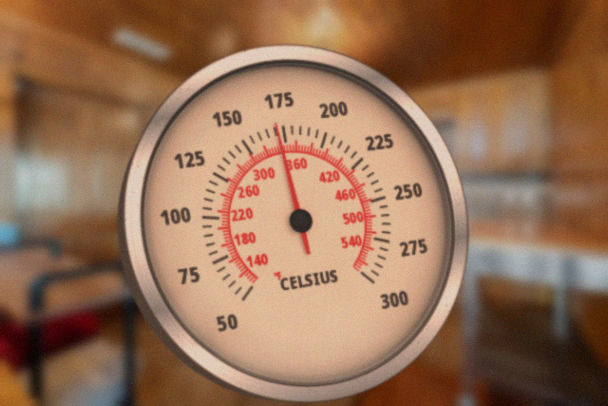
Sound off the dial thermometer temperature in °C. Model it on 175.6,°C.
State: 170,°C
